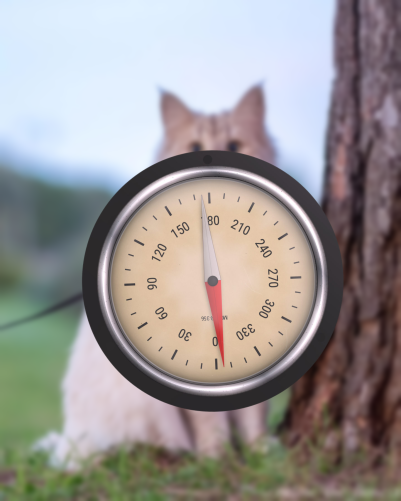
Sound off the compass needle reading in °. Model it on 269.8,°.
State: 355,°
